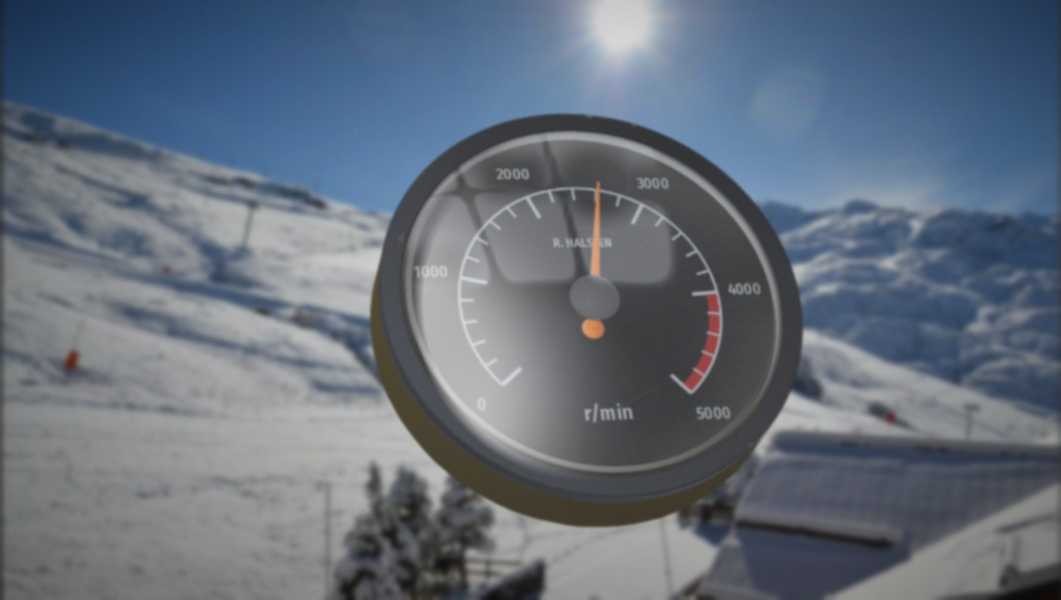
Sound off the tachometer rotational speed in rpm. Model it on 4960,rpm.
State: 2600,rpm
